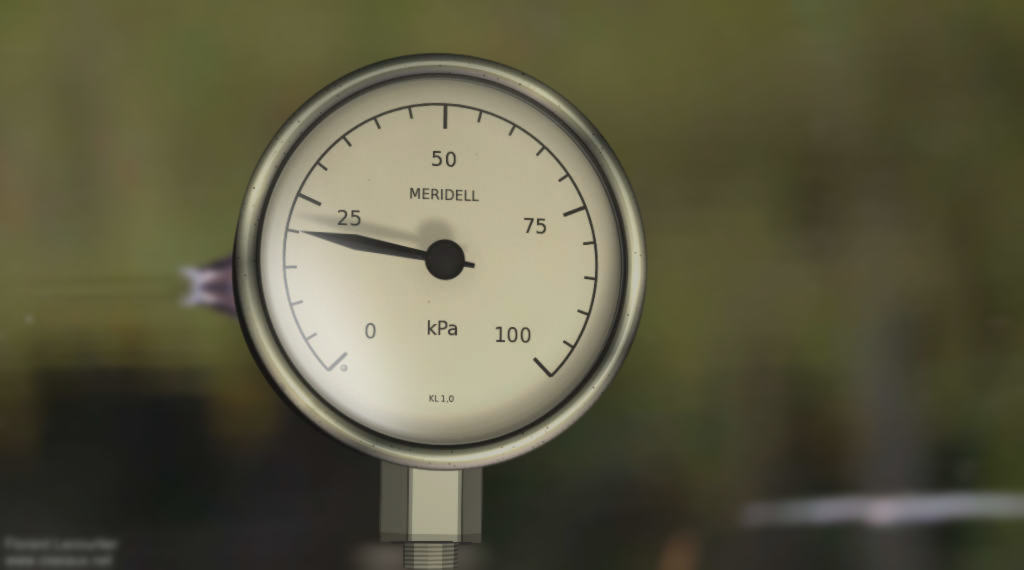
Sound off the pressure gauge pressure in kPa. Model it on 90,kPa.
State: 20,kPa
